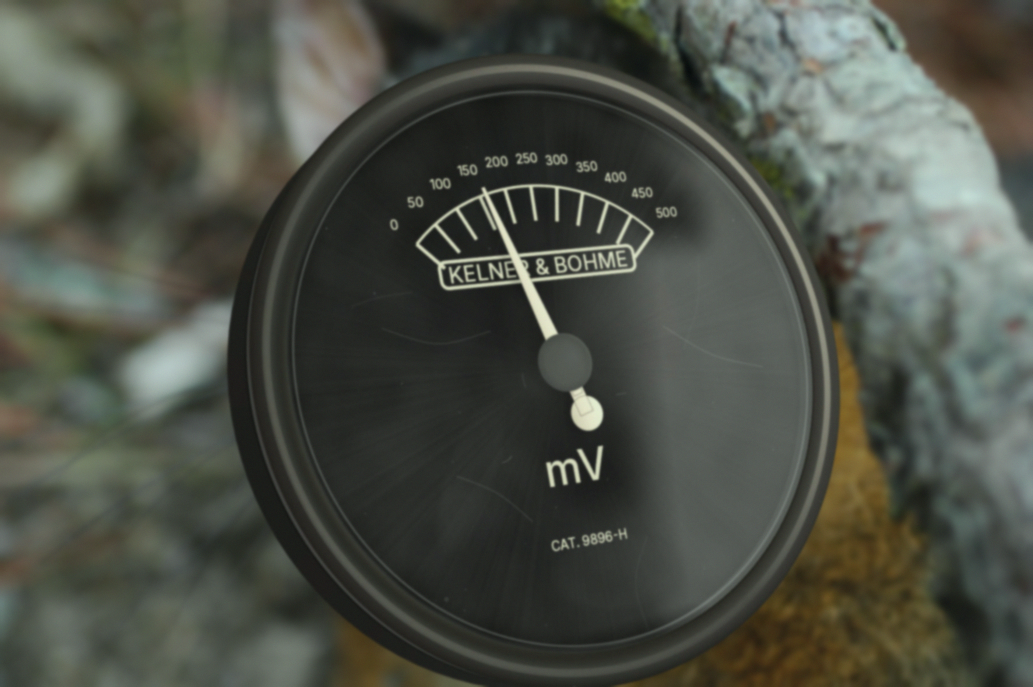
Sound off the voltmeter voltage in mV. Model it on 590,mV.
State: 150,mV
